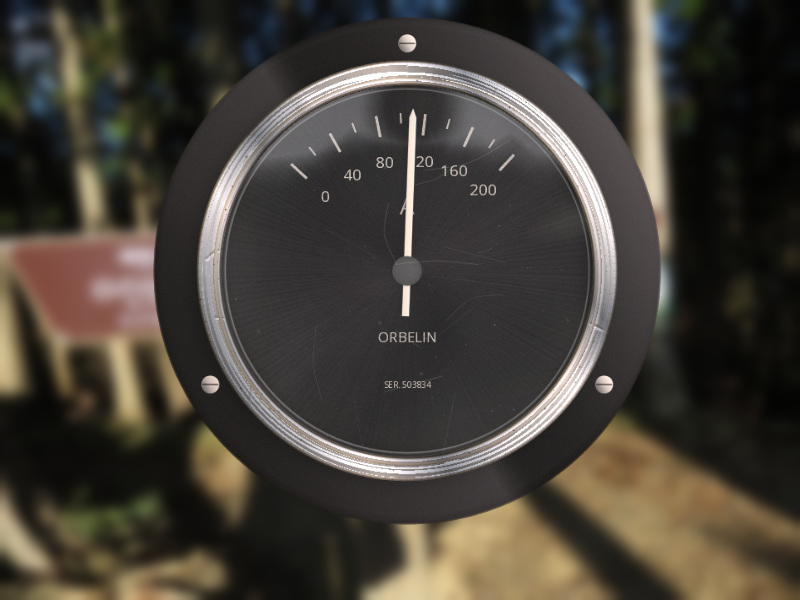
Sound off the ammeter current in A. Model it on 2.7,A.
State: 110,A
